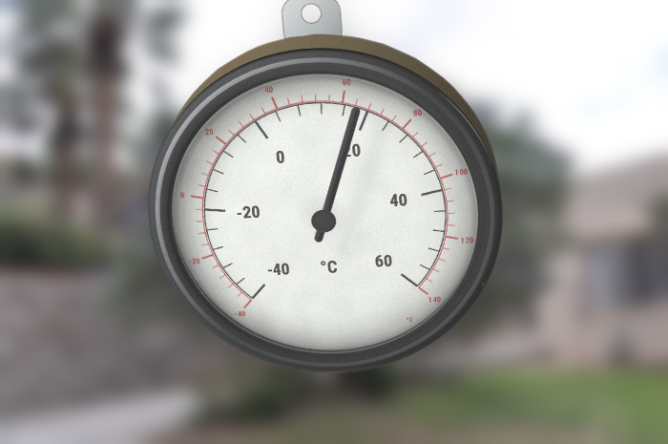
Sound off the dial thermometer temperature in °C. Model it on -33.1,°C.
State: 18,°C
